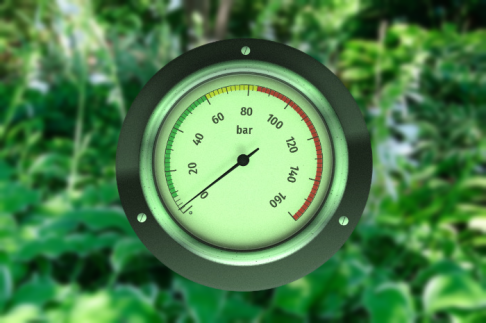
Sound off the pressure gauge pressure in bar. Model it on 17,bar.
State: 2,bar
